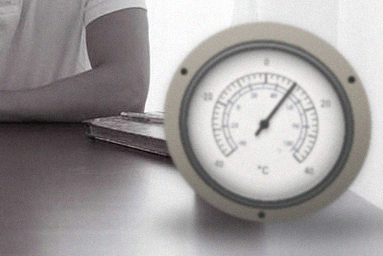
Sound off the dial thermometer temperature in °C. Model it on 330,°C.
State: 10,°C
